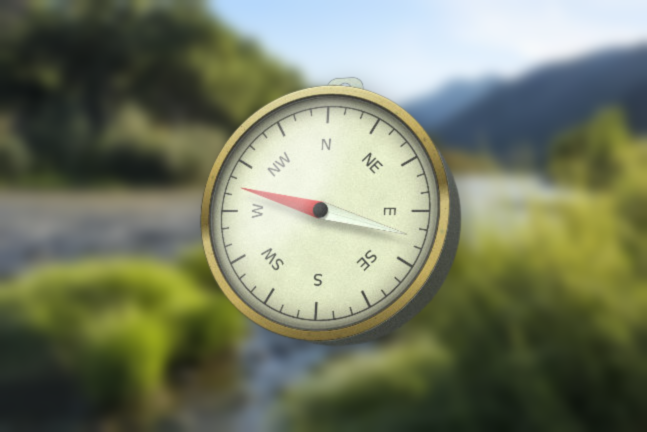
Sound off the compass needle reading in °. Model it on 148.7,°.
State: 285,°
